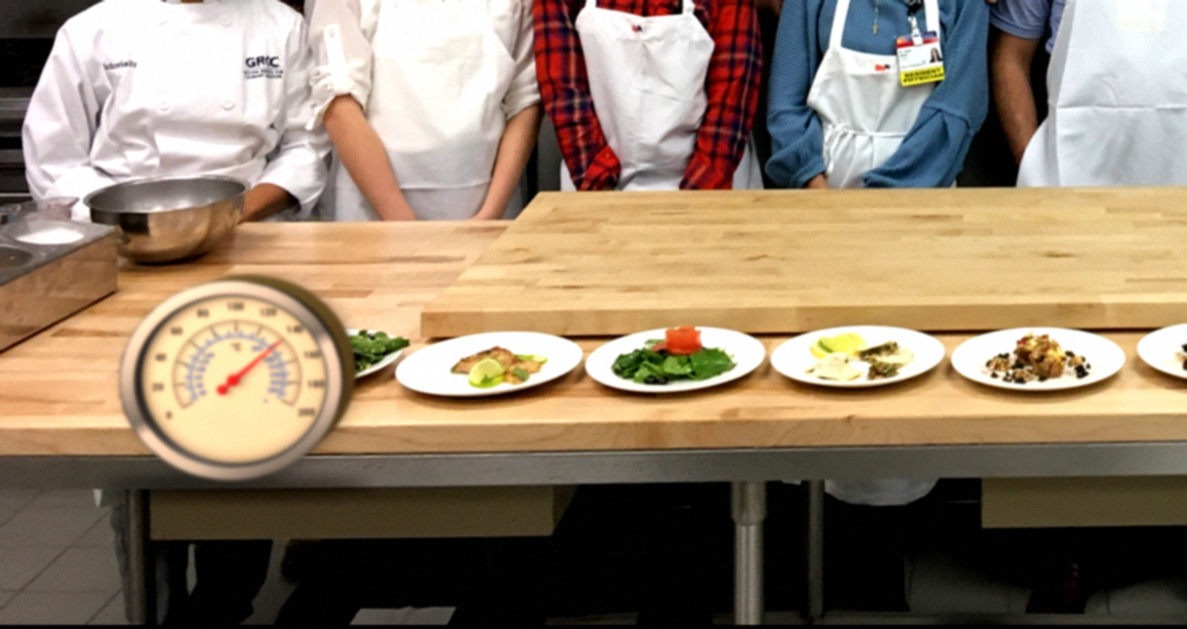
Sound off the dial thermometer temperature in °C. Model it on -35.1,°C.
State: 140,°C
